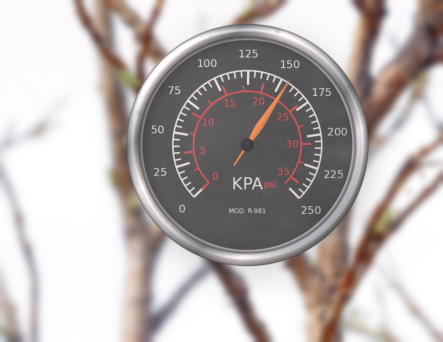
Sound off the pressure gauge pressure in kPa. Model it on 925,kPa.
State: 155,kPa
